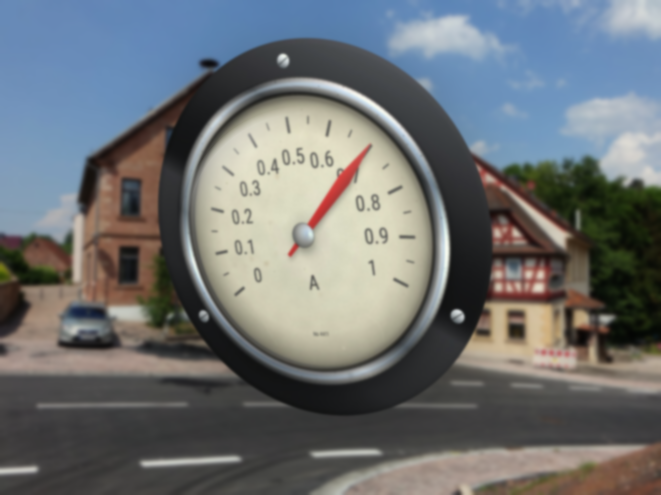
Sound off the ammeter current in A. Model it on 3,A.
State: 0.7,A
